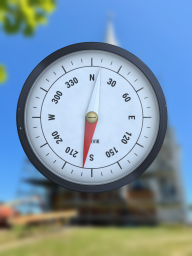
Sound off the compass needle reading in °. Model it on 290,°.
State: 190,°
